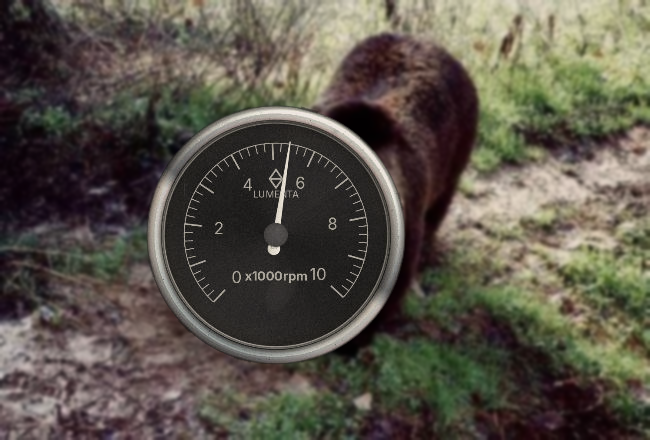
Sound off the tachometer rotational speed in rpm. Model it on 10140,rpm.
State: 5400,rpm
